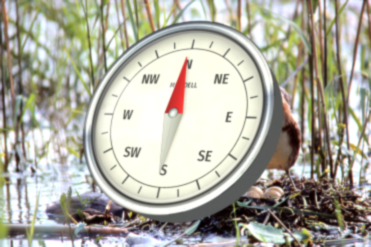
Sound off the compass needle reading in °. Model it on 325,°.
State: 0,°
